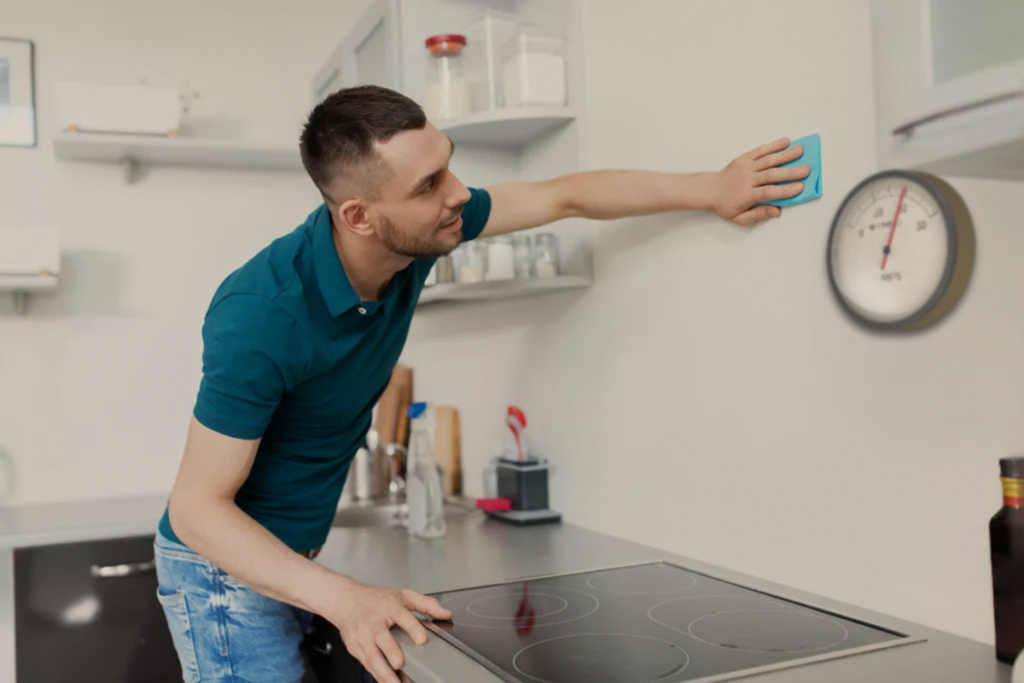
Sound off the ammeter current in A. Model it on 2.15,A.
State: 20,A
